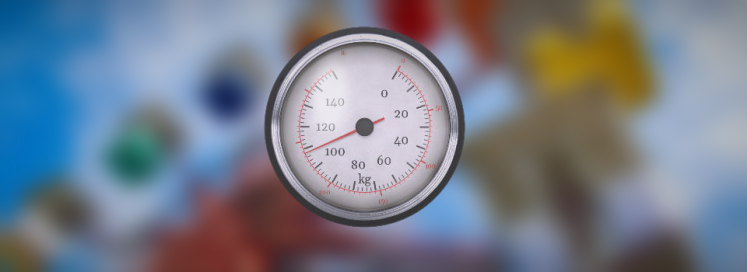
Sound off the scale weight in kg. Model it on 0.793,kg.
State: 108,kg
